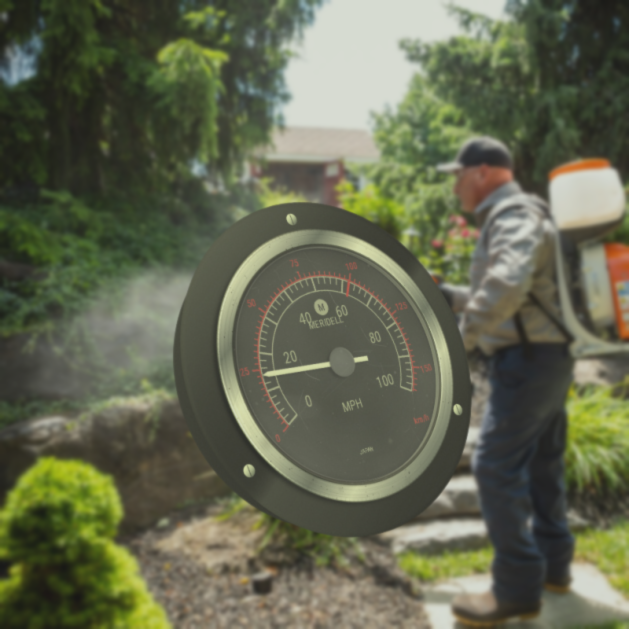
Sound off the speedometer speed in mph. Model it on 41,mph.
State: 14,mph
